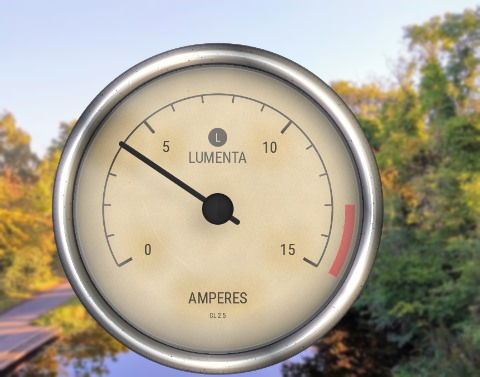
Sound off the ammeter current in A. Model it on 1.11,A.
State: 4,A
